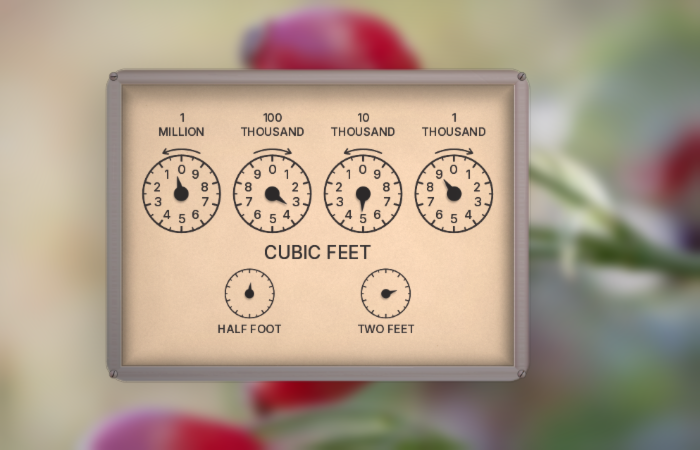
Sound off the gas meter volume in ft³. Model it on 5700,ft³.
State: 34900,ft³
